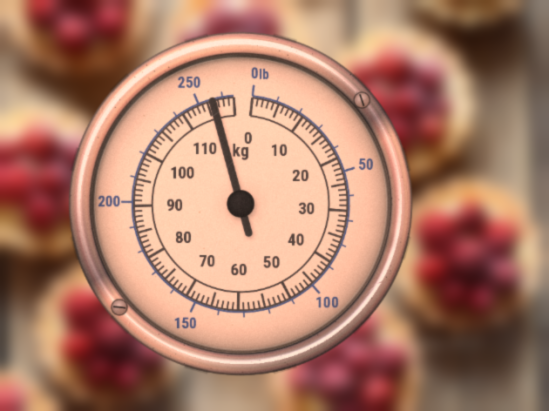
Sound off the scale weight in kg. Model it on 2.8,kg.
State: 116,kg
